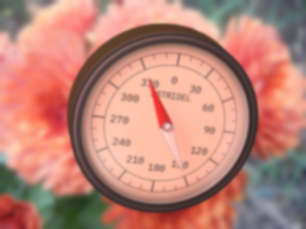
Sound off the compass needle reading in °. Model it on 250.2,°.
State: 330,°
